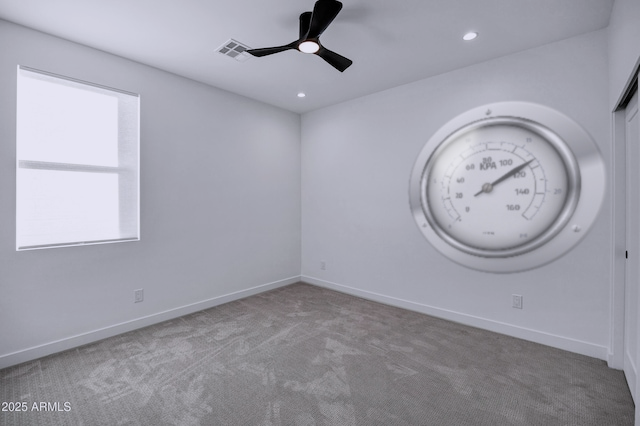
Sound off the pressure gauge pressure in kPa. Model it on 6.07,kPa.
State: 115,kPa
